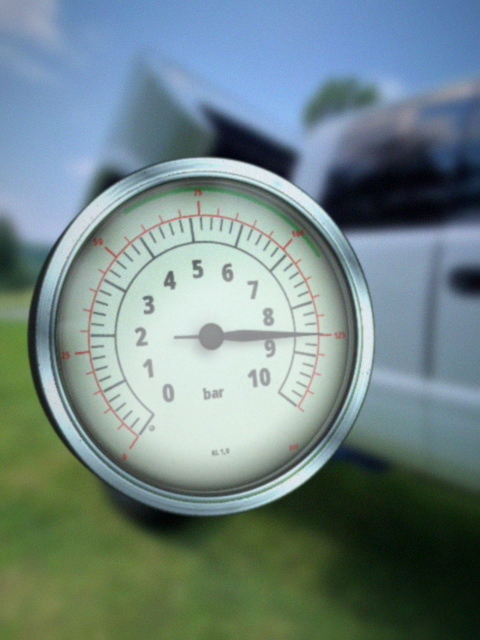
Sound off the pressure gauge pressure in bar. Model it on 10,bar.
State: 8.6,bar
